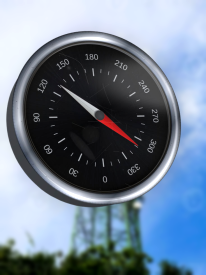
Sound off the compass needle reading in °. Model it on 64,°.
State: 310,°
